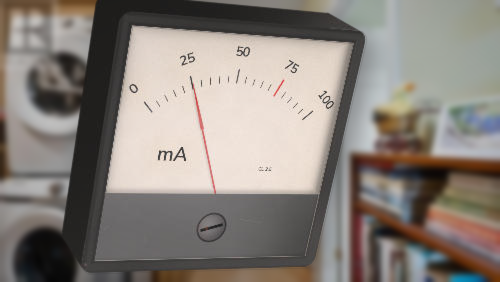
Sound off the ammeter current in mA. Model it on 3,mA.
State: 25,mA
